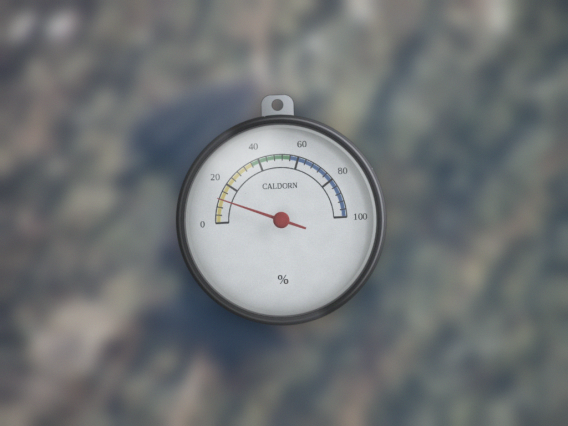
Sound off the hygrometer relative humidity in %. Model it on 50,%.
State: 12,%
